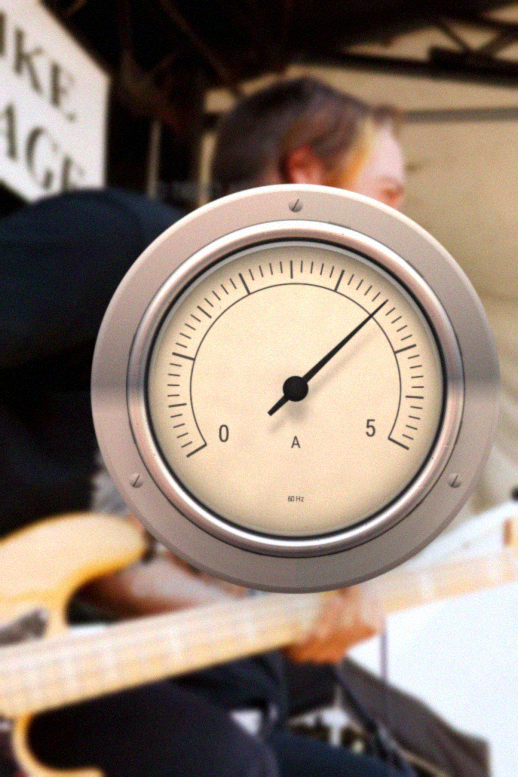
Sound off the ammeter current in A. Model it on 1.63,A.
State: 3.5,A
